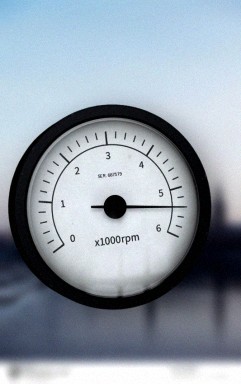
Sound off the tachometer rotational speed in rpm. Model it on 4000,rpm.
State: 5400,rpm
